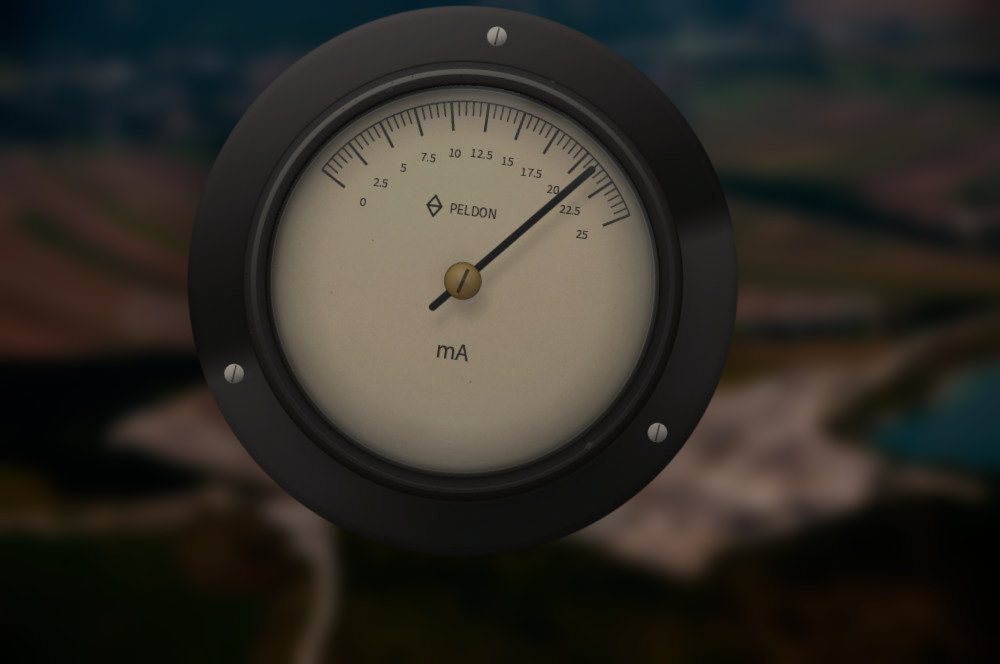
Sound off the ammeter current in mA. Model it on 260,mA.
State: 21,mA
